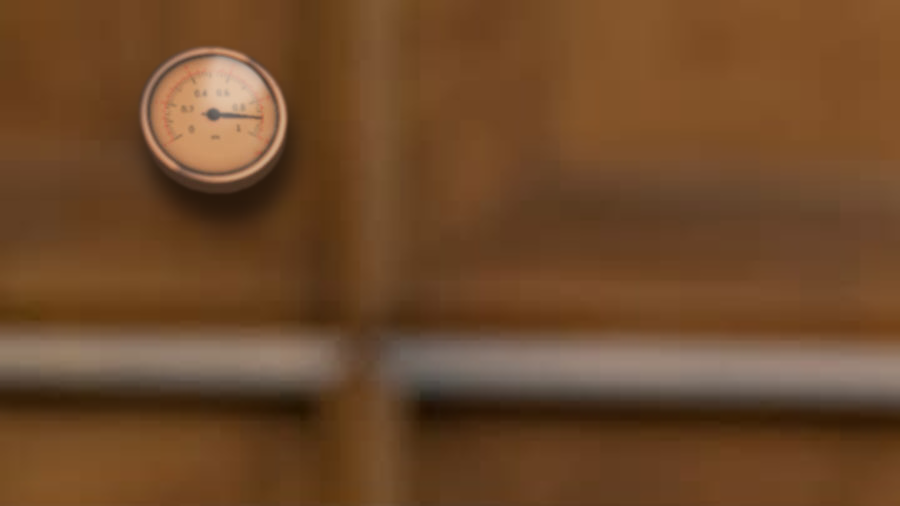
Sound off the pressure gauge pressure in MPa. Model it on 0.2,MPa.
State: 0.9,MPa
